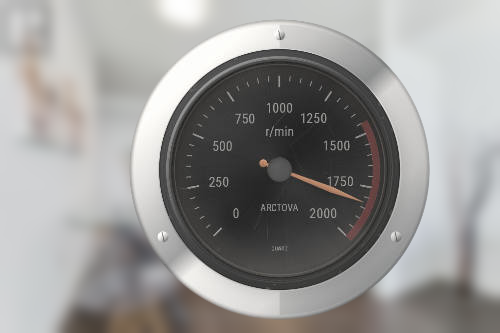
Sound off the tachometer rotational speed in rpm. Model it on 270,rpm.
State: 1825,rpm
